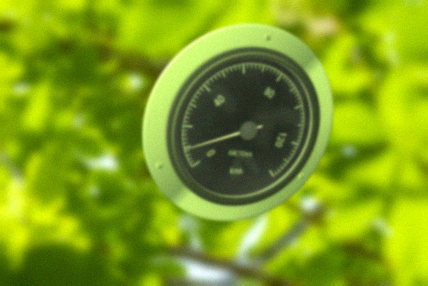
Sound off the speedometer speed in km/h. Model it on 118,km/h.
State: 10,km/h
